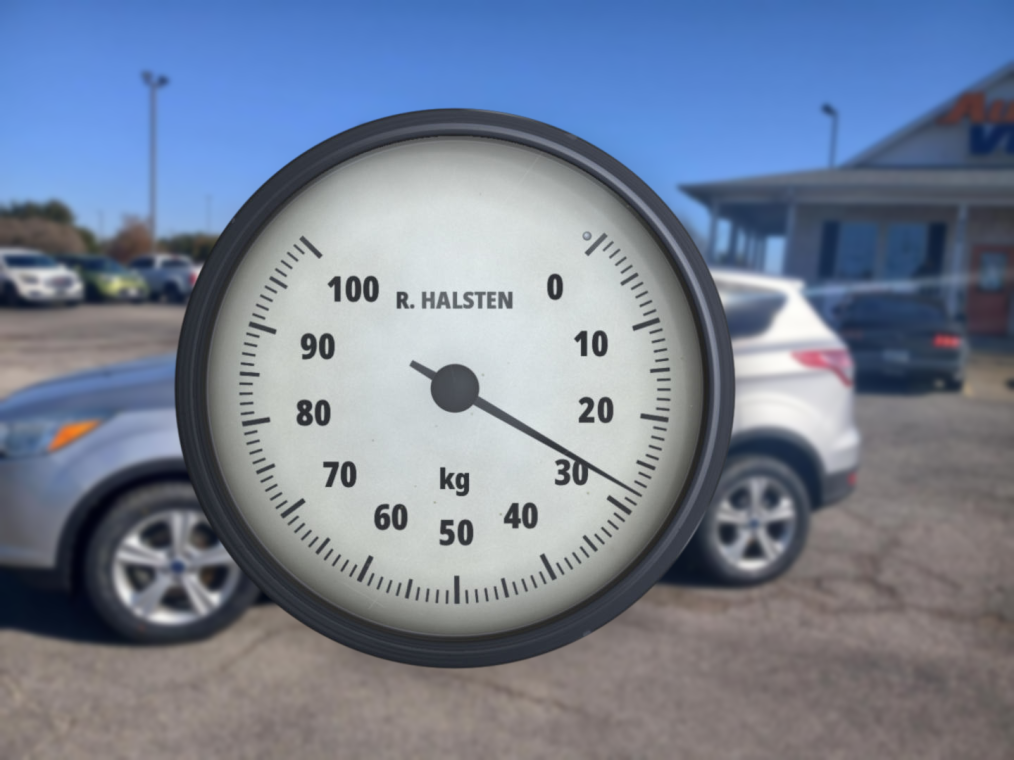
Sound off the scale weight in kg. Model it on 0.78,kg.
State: 28,kg
